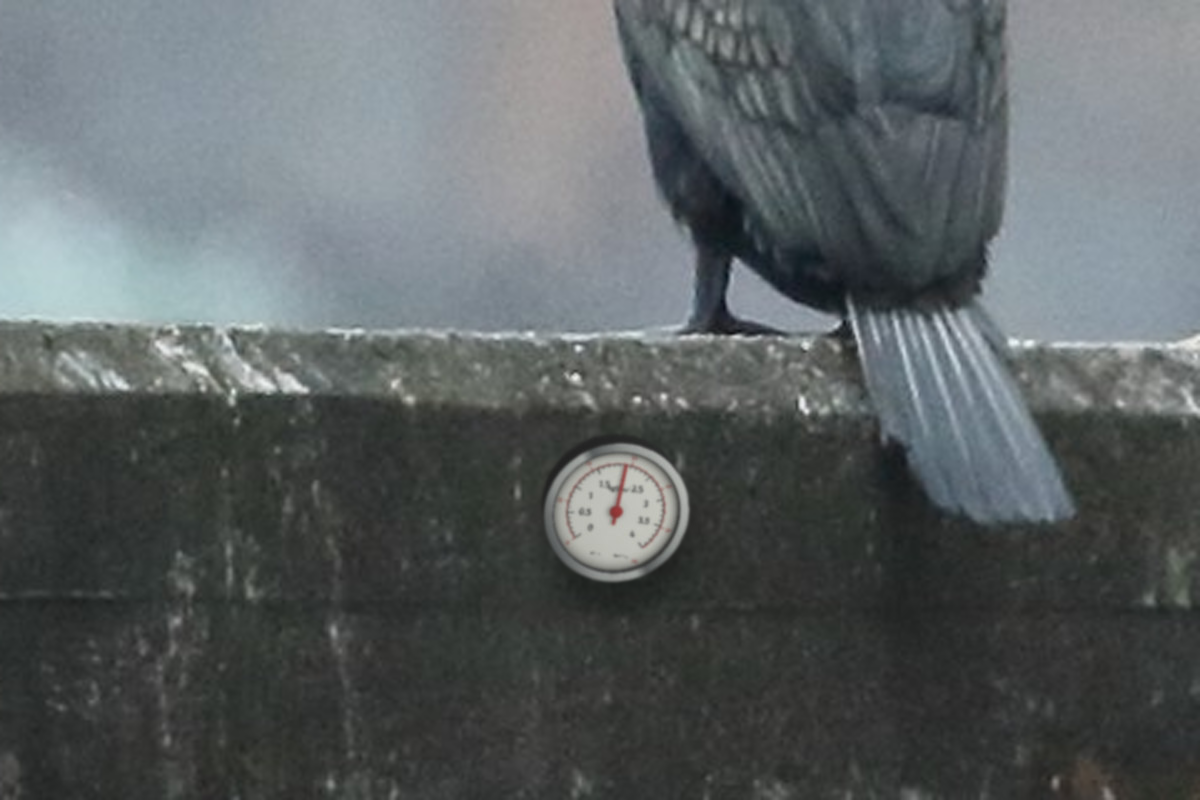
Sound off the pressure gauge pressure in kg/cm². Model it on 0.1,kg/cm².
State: 2,kg/cm²
